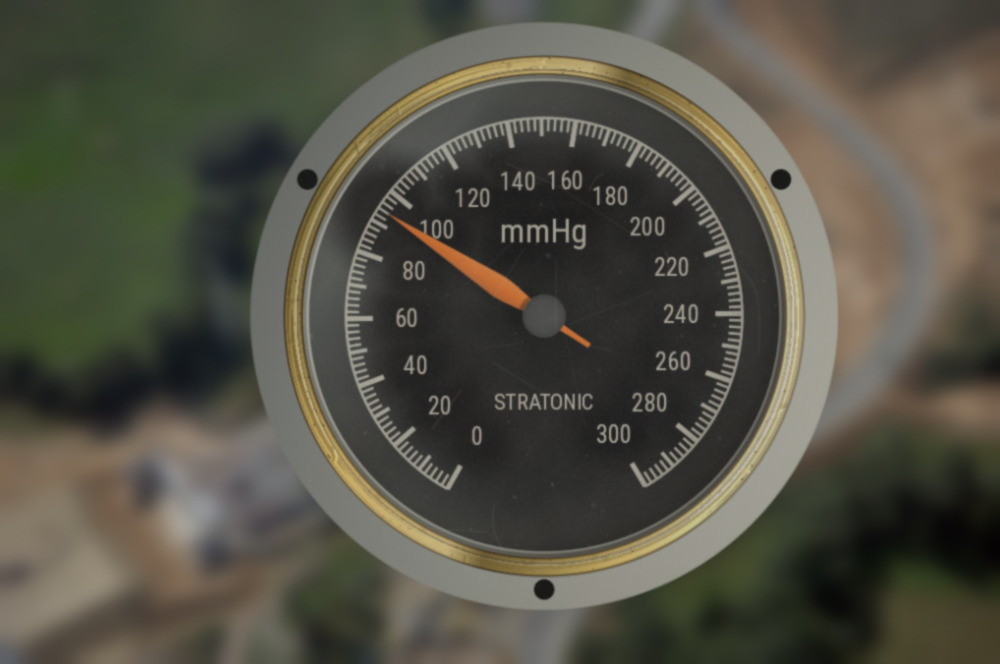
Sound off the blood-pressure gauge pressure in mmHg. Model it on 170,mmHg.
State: 94,mmHg
